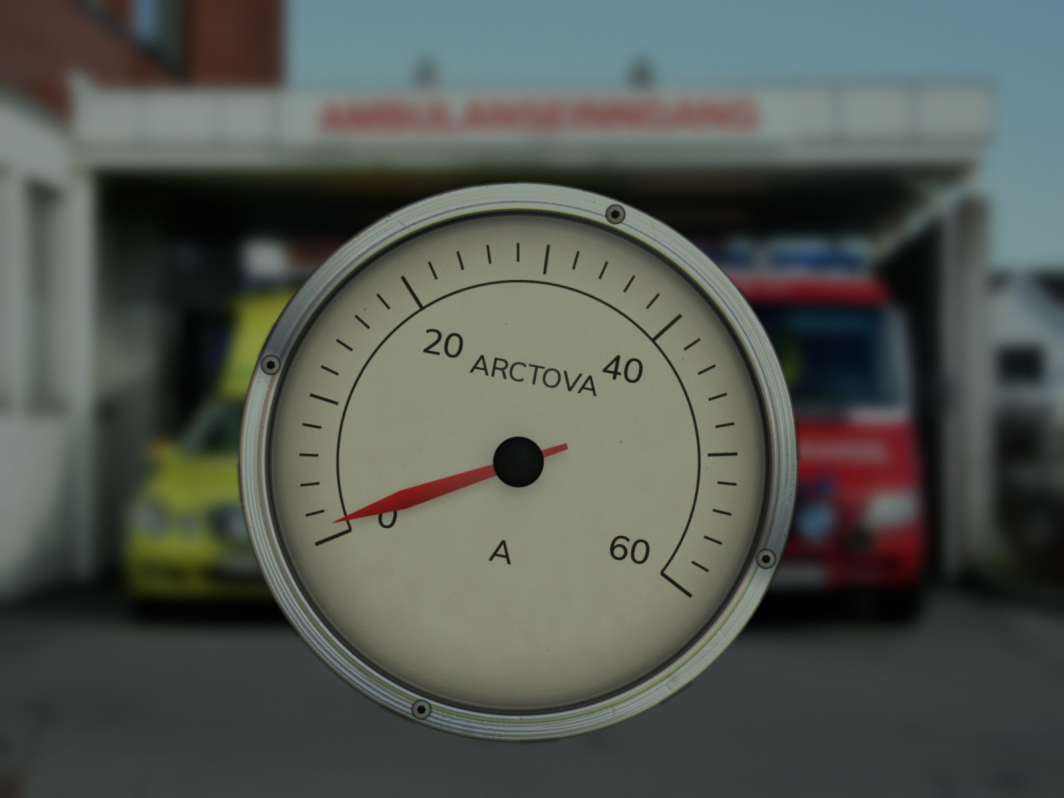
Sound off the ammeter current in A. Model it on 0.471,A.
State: 1,A
